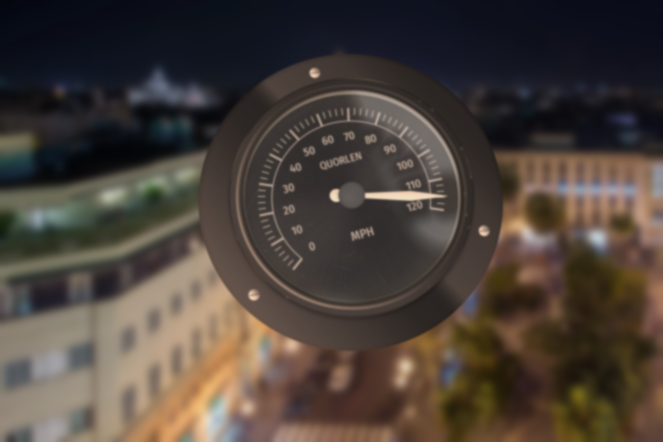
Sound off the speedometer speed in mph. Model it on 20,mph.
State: 116,mph
